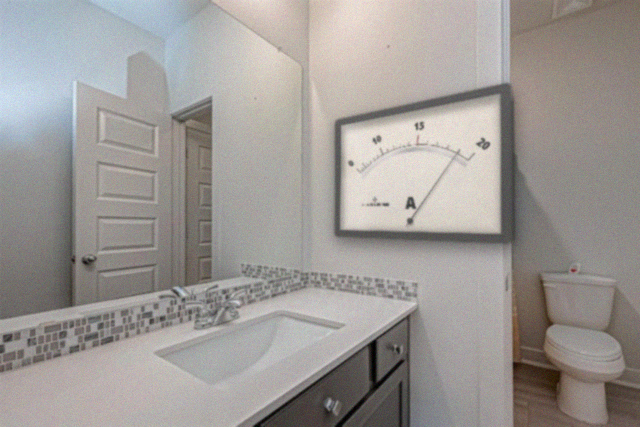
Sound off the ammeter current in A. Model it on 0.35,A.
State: 19,A
